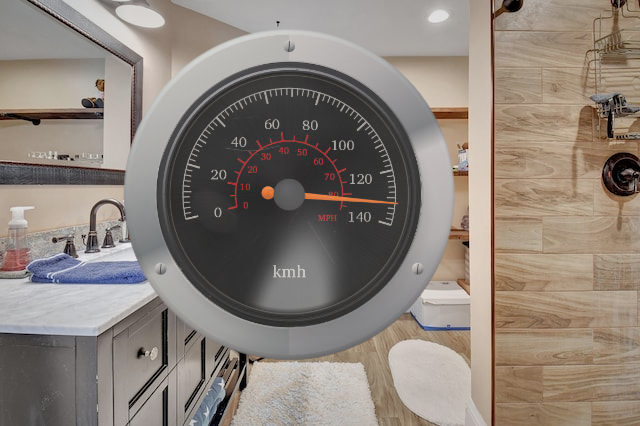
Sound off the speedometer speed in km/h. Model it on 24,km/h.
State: 132,km/h
